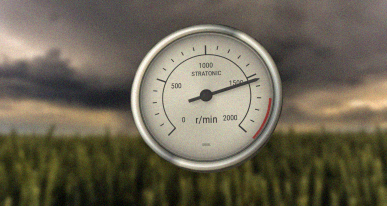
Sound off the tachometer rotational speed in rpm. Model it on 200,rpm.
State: 1550,rpm
